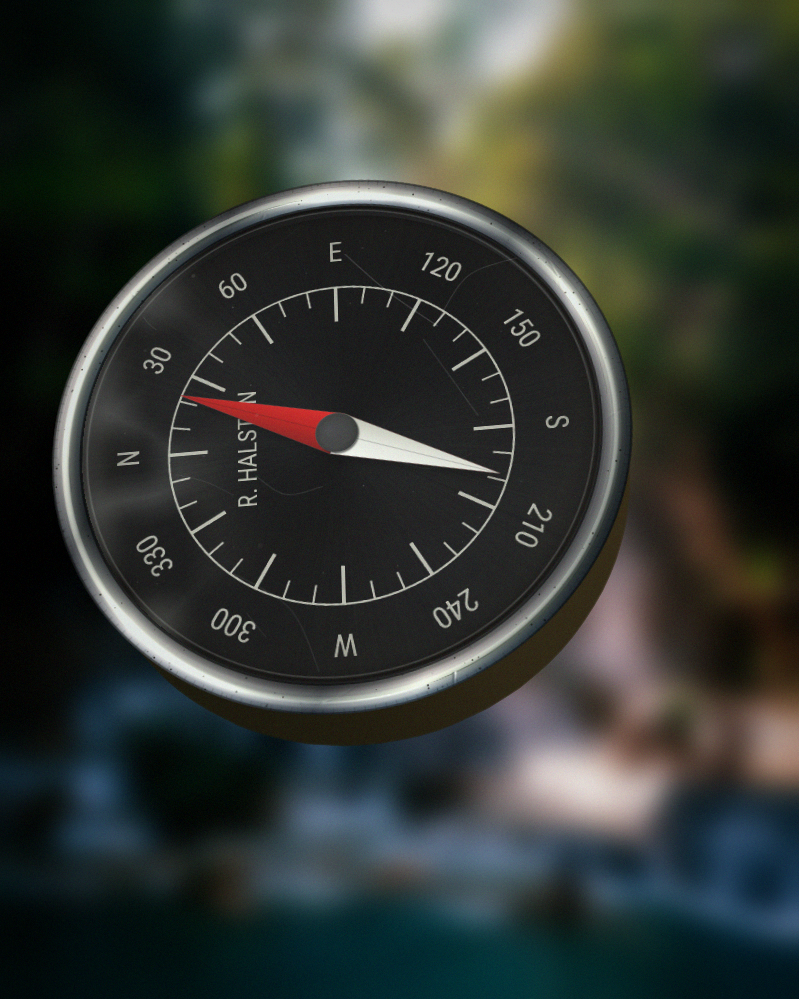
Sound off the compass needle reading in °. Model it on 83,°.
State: 20,°
